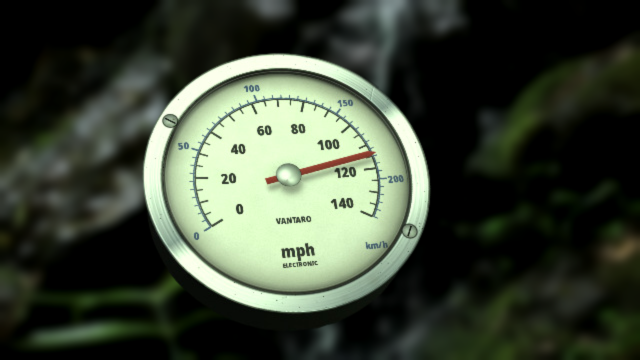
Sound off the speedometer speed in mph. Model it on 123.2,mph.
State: 115,mph
